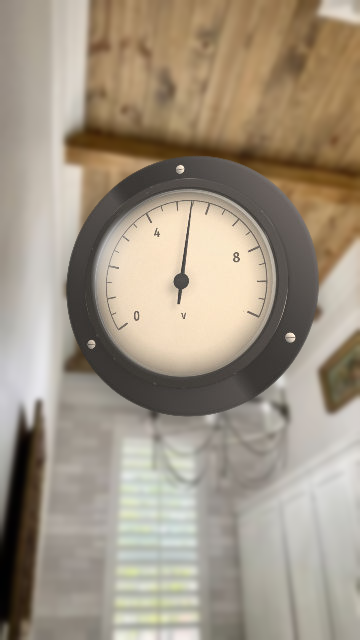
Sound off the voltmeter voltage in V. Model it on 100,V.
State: 5.5,V
